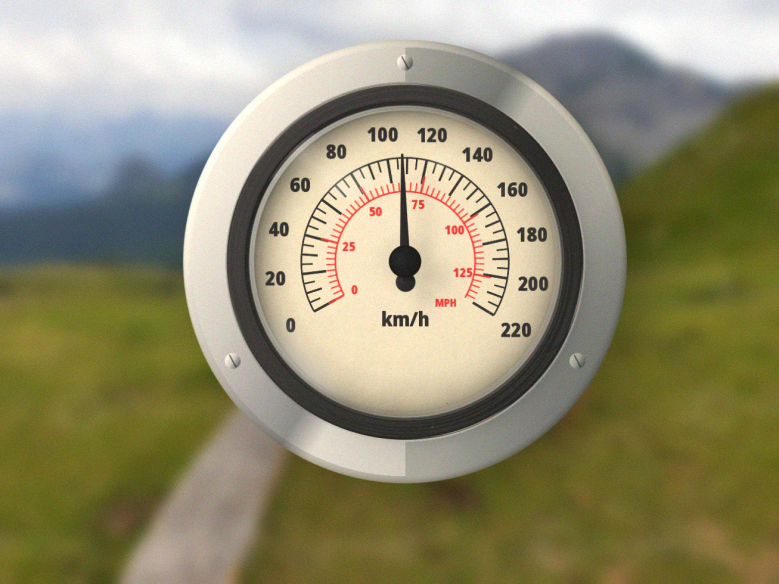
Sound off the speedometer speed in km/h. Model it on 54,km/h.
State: 107.5,km/h
